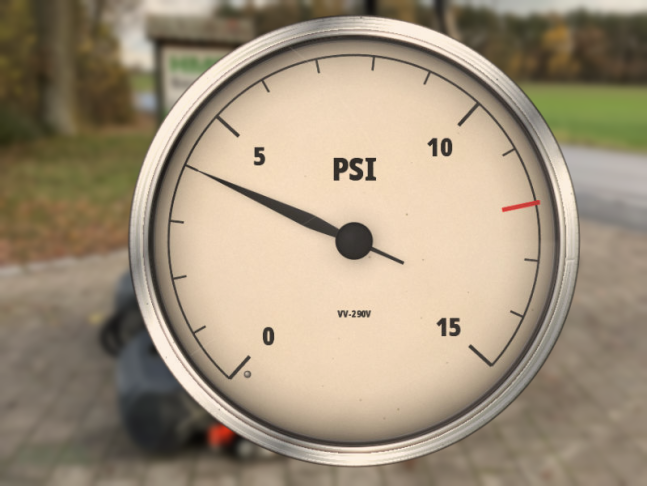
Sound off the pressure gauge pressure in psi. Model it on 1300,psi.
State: 4,psi
